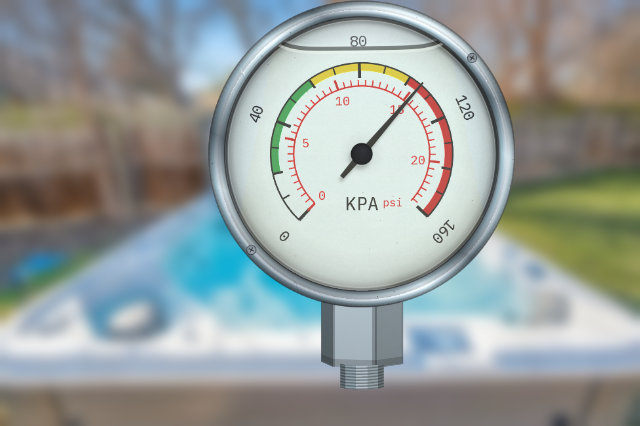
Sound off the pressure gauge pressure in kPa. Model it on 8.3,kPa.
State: 105,kPa
